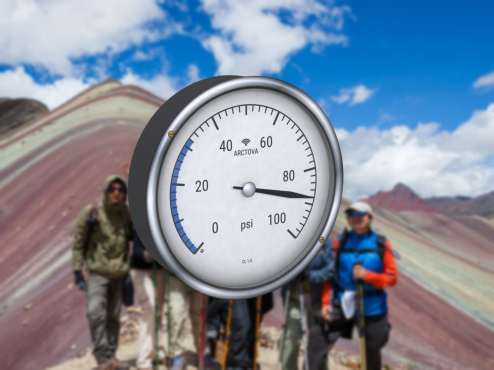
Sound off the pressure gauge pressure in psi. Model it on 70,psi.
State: 88,psi
